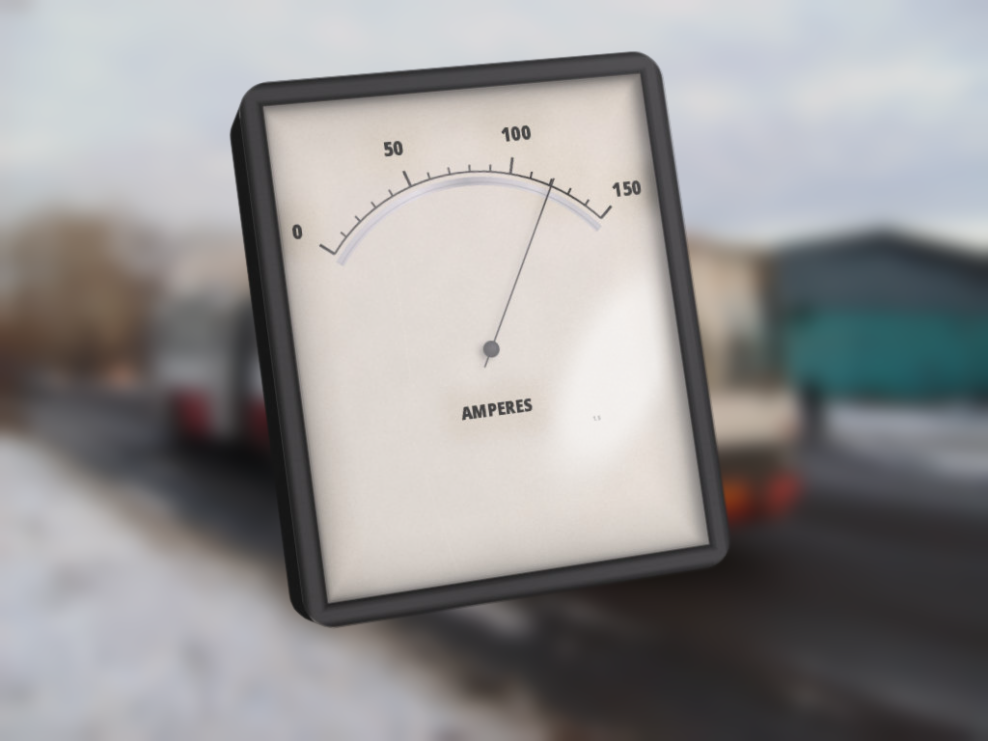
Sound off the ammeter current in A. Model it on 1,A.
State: 120,A
